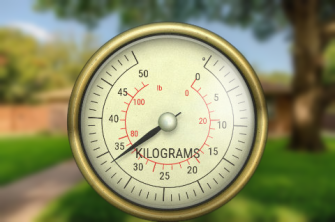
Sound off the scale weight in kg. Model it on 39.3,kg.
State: 33.5,kg
